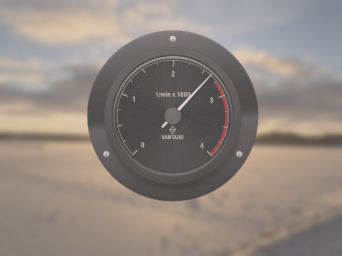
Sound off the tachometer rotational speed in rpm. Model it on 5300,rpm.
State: 2625,rpm
